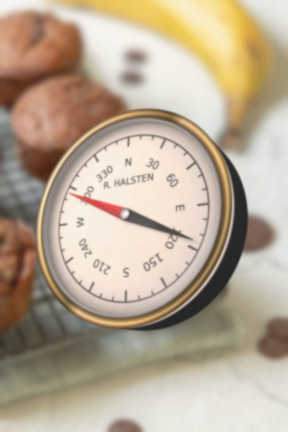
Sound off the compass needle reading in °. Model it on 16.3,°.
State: 295,°
